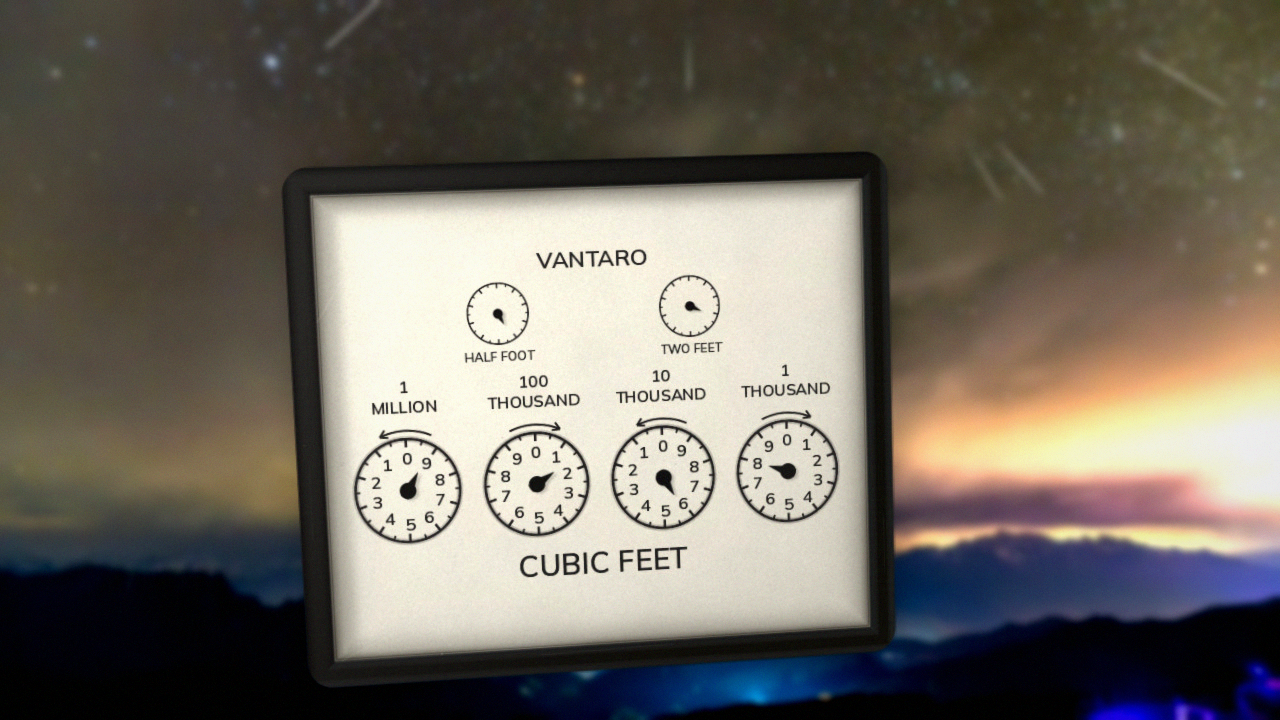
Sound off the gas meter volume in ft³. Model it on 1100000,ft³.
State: 915800,ft³
